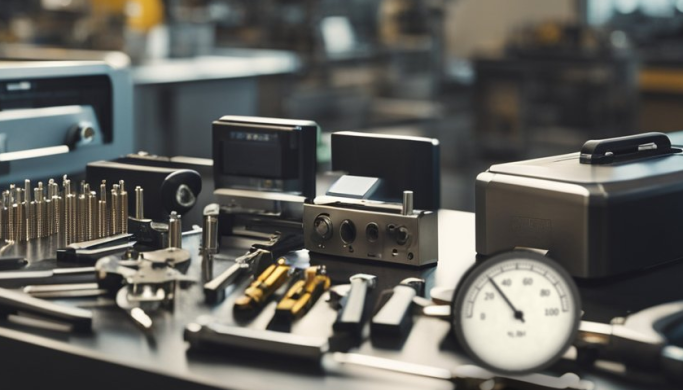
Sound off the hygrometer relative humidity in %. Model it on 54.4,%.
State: 30,%
